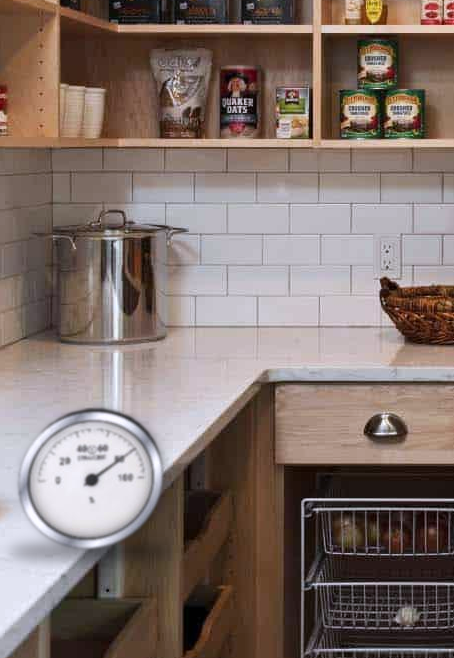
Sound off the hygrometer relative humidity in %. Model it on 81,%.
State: 80,%
